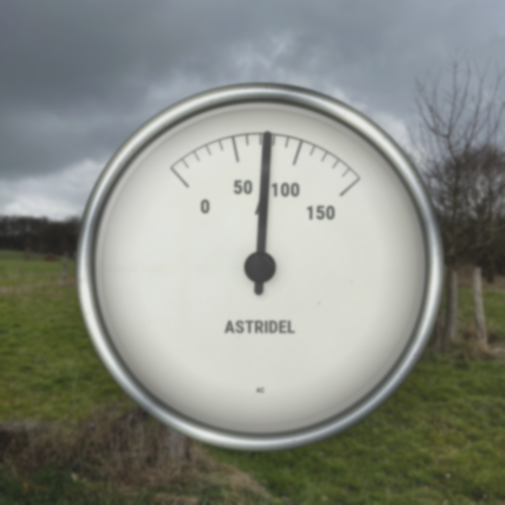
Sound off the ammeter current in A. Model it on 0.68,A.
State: 75,A
